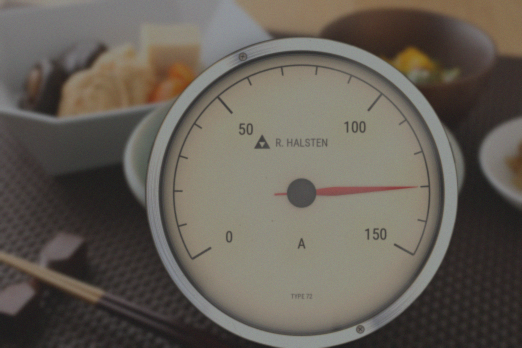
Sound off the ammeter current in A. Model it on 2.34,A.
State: 130,A
